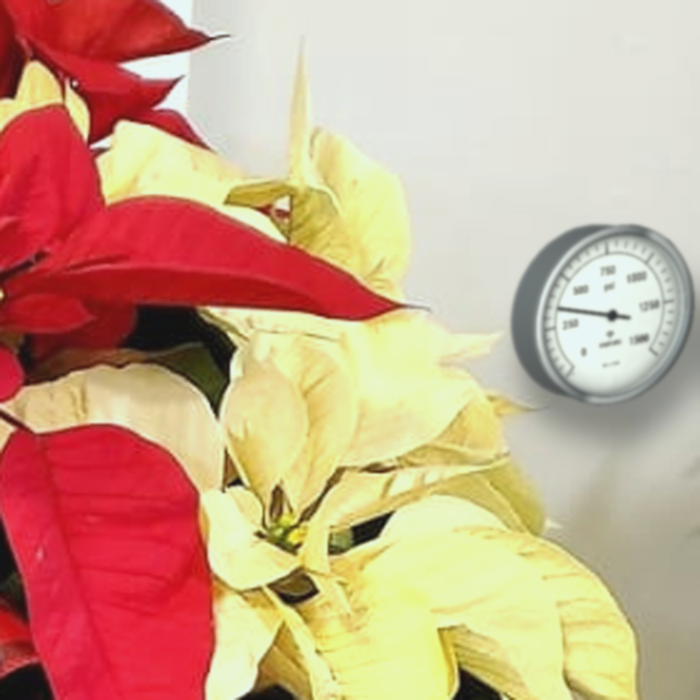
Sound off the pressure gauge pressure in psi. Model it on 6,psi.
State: 350,psi
